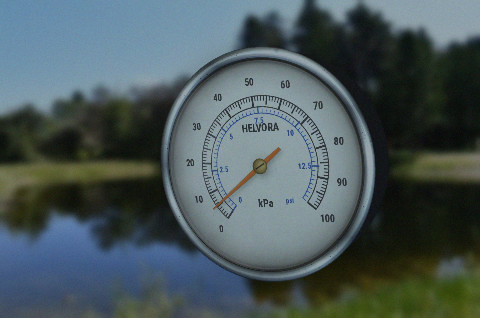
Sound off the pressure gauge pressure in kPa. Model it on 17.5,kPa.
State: 5,kPa
